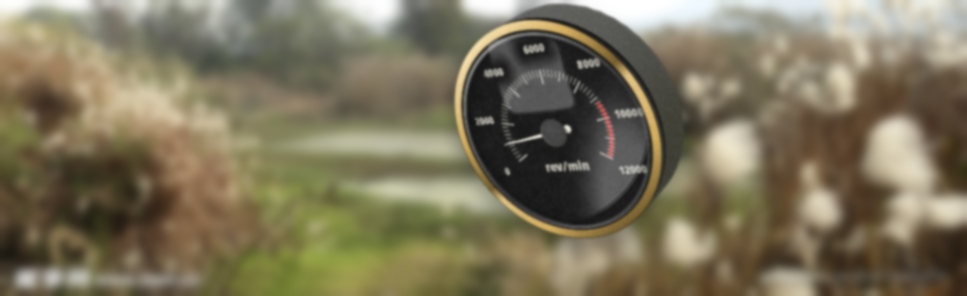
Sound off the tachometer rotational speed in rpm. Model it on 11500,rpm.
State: 1000,rpm
